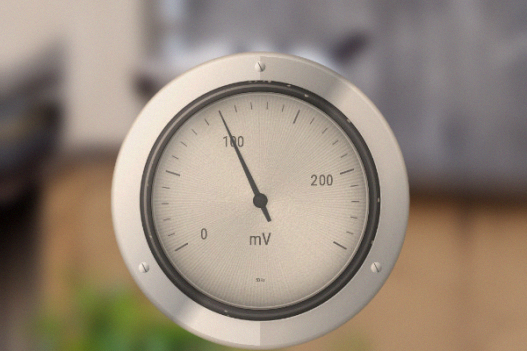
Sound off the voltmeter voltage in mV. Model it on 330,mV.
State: 100,mV
